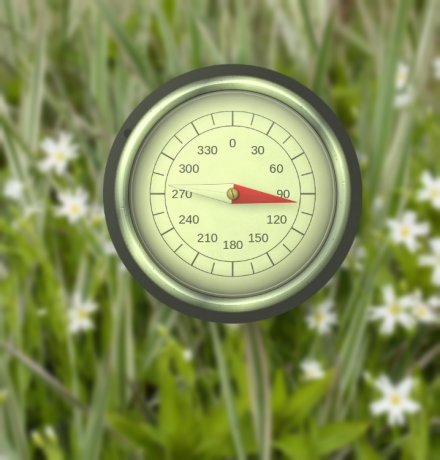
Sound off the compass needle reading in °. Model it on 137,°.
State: 97.5,°
